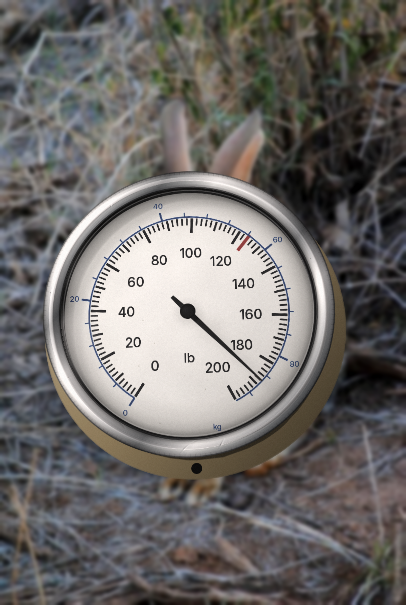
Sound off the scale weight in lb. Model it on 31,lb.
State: 188,lb
